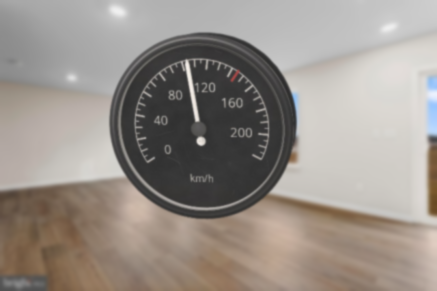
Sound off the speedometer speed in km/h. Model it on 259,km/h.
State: 105,km/h
